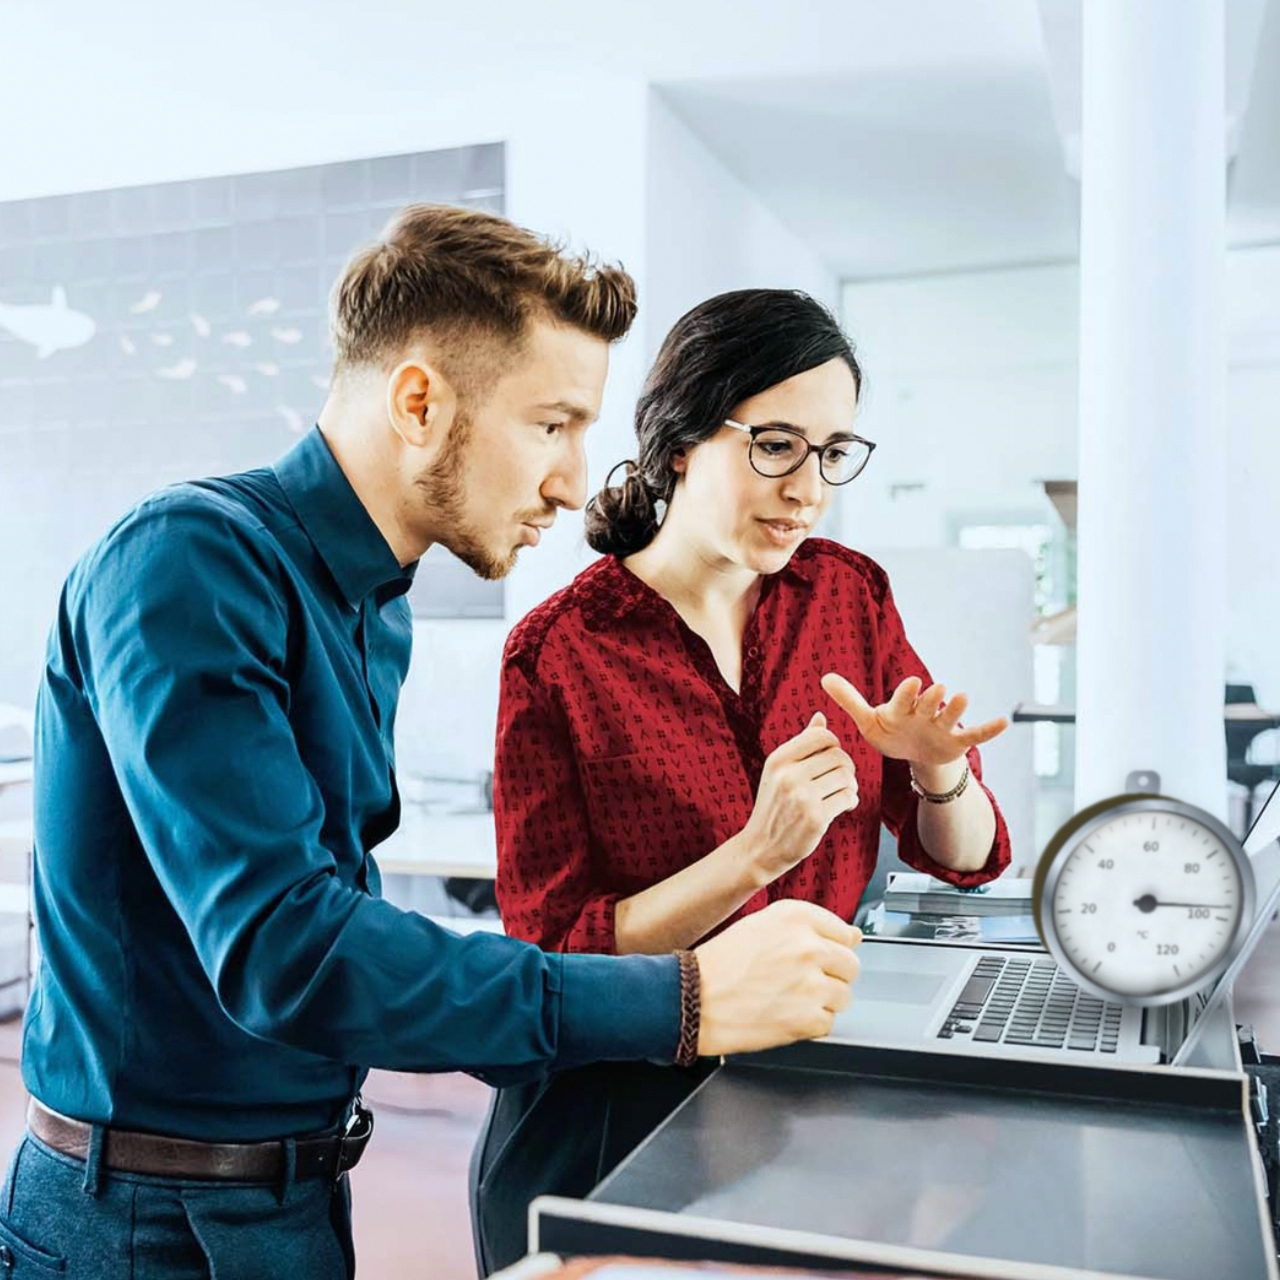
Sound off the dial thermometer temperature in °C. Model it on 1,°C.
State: 96,°C
